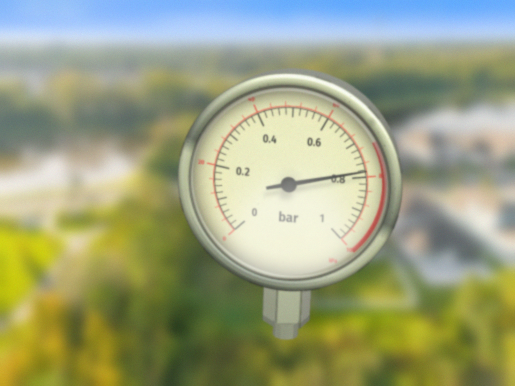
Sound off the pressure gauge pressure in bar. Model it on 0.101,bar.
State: 0.78,bar
